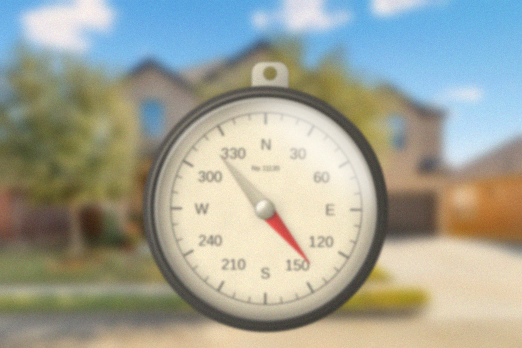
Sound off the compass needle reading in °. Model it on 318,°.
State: 140,°
